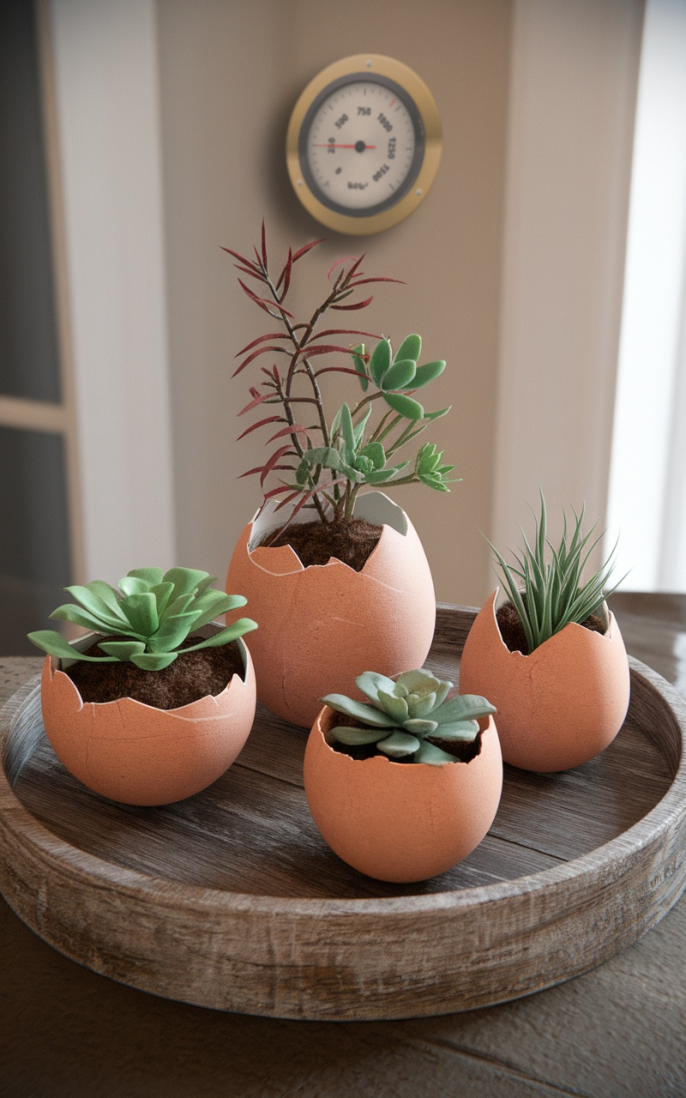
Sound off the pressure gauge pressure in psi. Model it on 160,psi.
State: 250,psi
